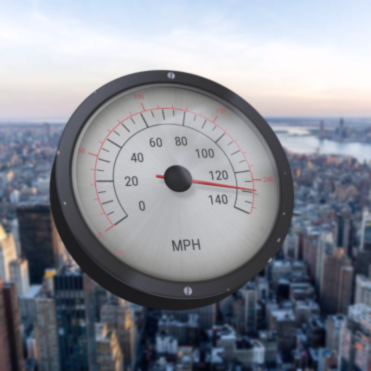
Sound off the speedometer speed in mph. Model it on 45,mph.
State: 130,mph
